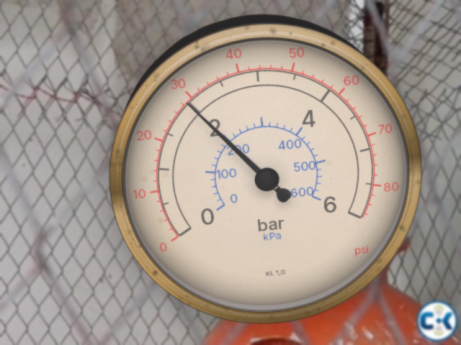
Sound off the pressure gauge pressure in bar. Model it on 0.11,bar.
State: 2,bar
